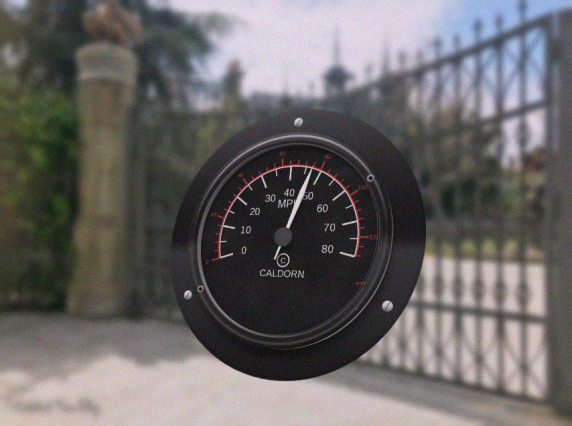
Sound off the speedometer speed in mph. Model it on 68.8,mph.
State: 47.5,mph
